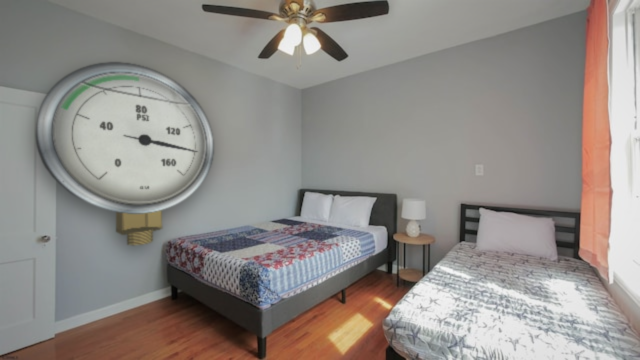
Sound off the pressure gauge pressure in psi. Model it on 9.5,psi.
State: 140,psi
